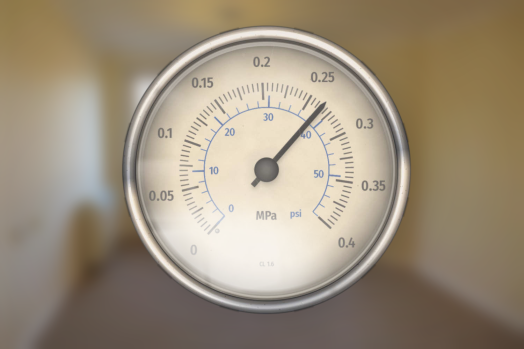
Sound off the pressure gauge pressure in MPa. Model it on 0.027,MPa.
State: 0.265,MPa
